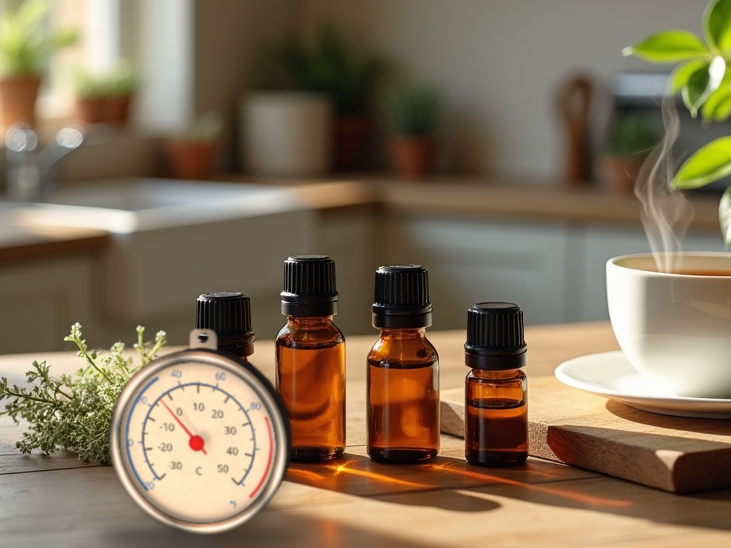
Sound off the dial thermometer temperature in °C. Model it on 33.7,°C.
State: -2.5,°C
